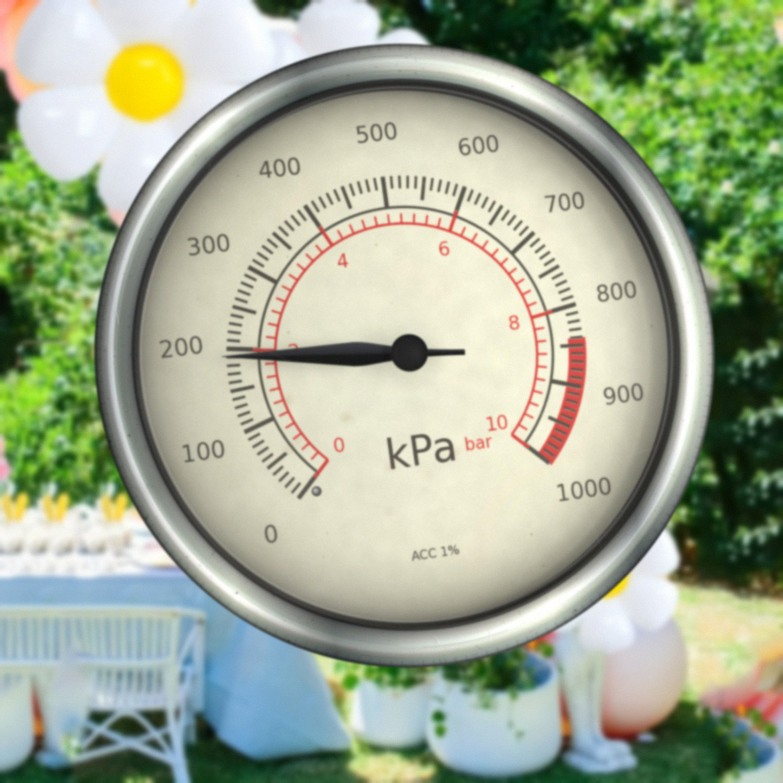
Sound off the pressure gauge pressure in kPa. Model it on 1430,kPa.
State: 190,kPa
